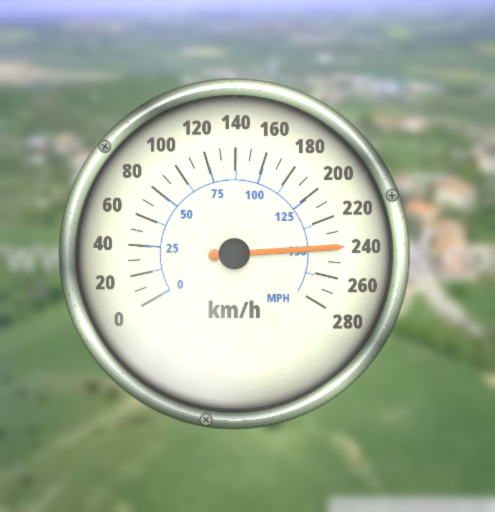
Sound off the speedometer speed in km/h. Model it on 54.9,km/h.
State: 240,km/h
